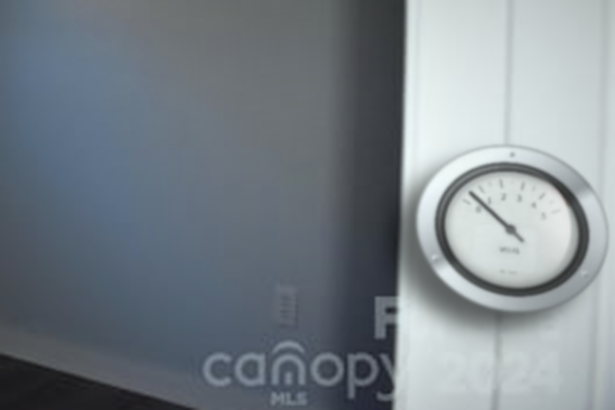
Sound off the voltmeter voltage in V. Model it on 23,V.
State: 0.5,V
